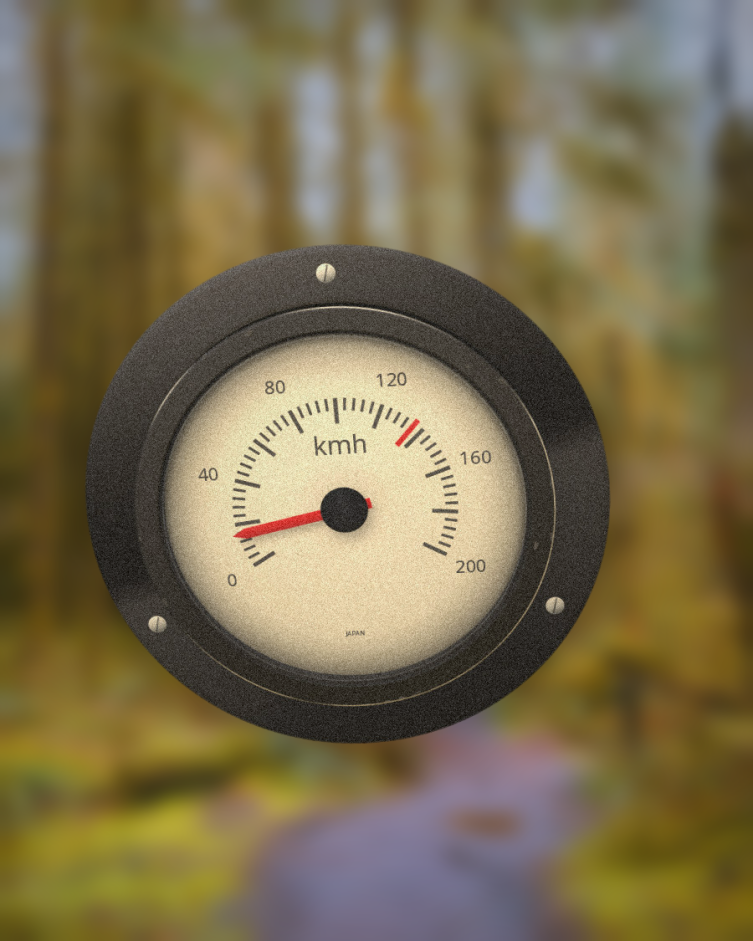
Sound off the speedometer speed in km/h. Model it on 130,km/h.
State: 16,km/h
